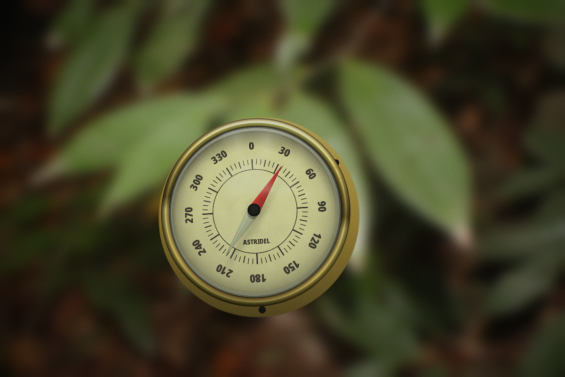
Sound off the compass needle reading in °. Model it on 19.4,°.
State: 35,°
